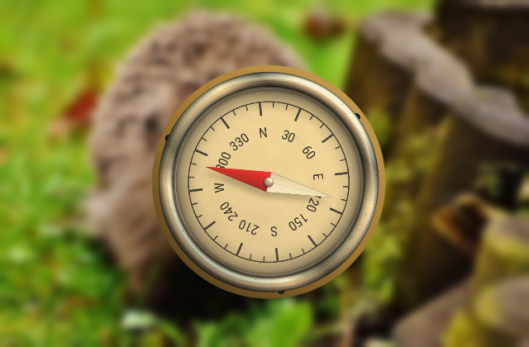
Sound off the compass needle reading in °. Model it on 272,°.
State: 290,°
